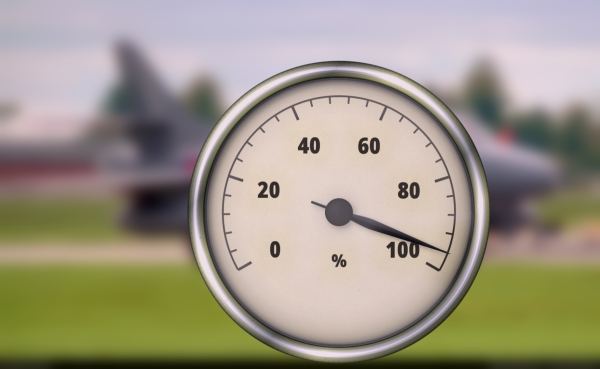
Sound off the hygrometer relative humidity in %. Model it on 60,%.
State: 96,%
